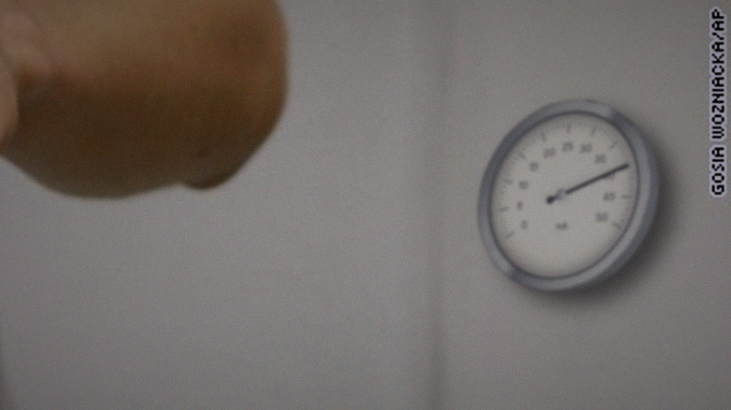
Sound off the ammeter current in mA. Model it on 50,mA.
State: 40,mA
